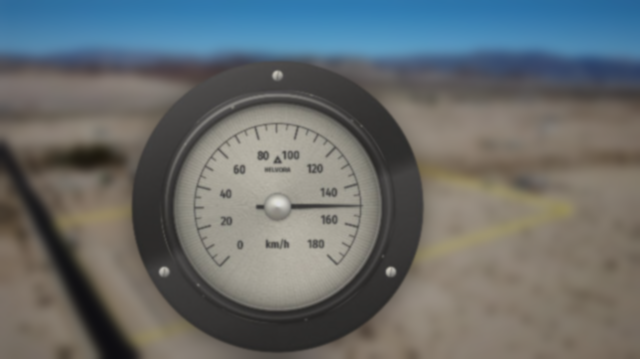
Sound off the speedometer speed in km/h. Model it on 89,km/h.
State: 150,km/h
